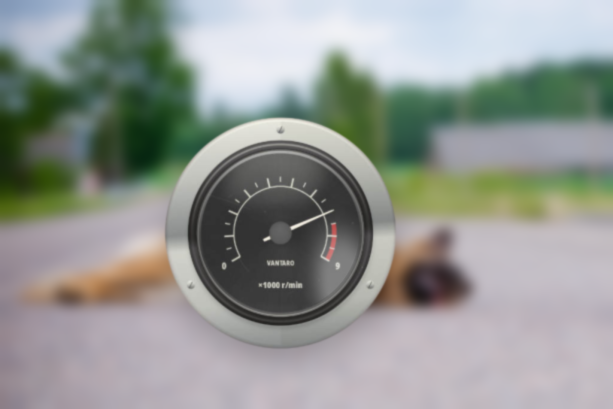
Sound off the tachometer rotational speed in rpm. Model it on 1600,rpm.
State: 7000,rpm
